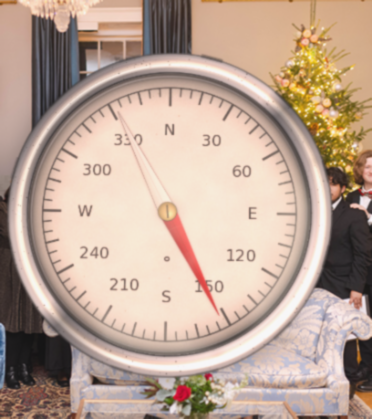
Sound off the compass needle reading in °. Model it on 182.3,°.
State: 152.5,°
